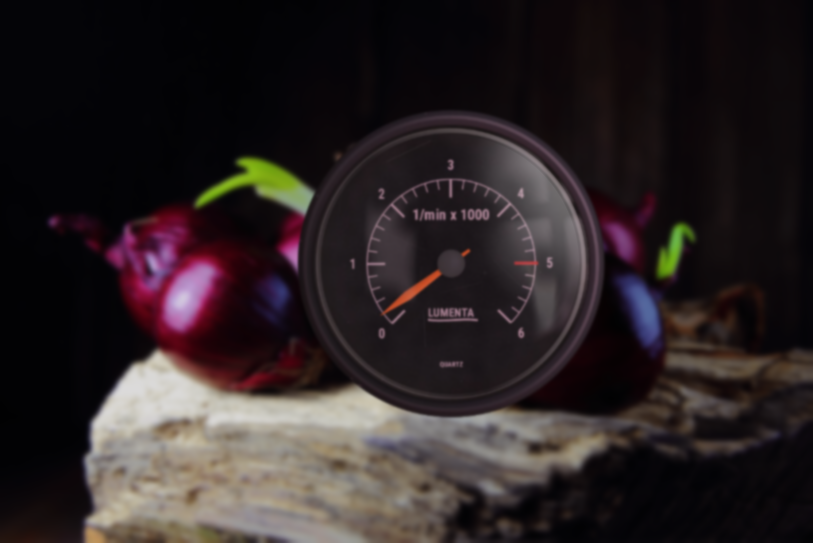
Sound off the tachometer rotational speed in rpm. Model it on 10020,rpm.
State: 200,rpm
